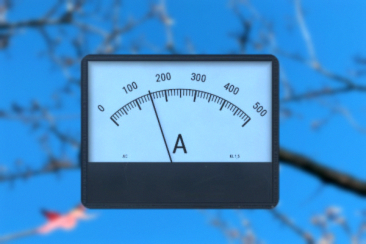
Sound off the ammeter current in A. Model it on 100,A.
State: 150,A
